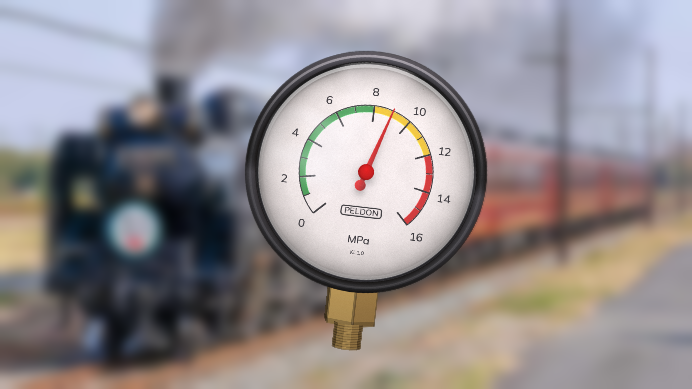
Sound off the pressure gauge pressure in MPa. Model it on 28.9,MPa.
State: 9,MPa
